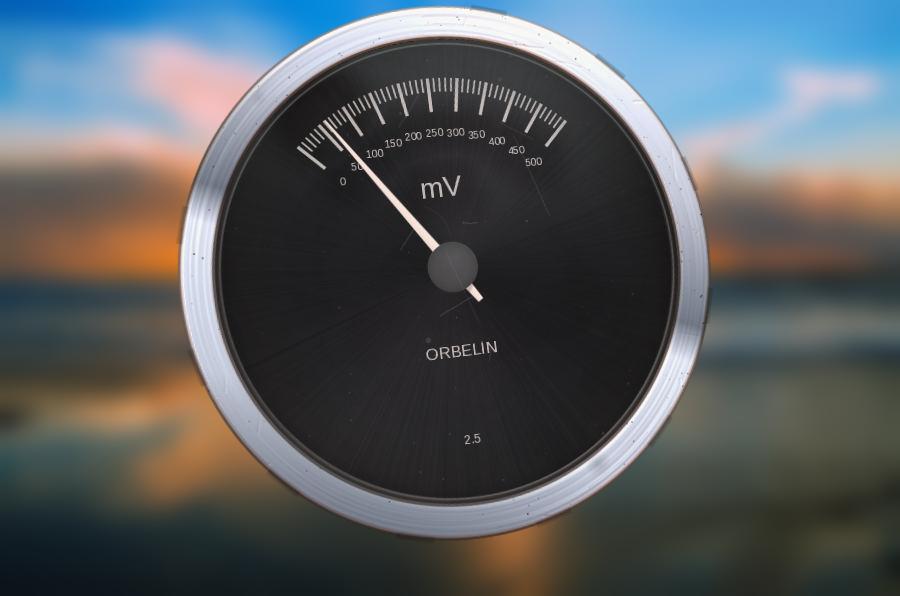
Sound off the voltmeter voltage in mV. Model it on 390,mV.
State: 60,mV
